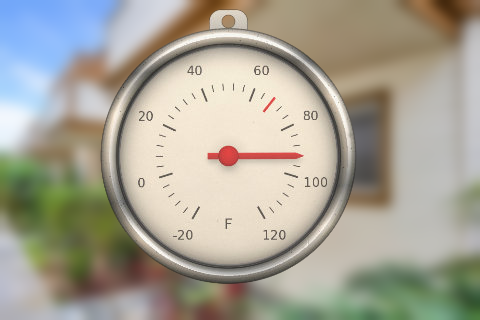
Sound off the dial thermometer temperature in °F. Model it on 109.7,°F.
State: 92,°F
